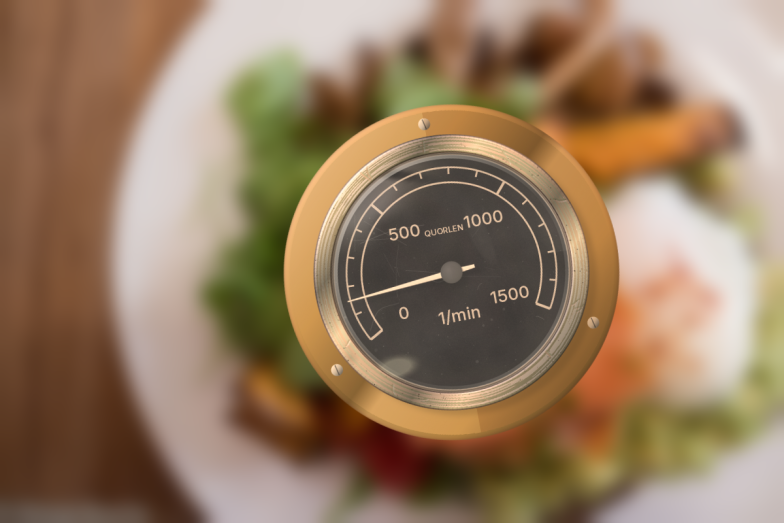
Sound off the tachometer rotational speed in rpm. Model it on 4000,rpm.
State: 150,rpm
